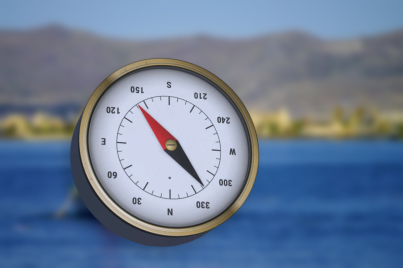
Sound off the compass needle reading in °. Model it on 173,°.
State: 140,°
